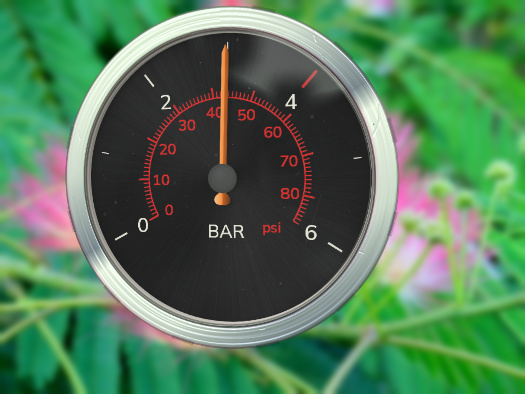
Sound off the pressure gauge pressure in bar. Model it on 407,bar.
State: 3,bar
